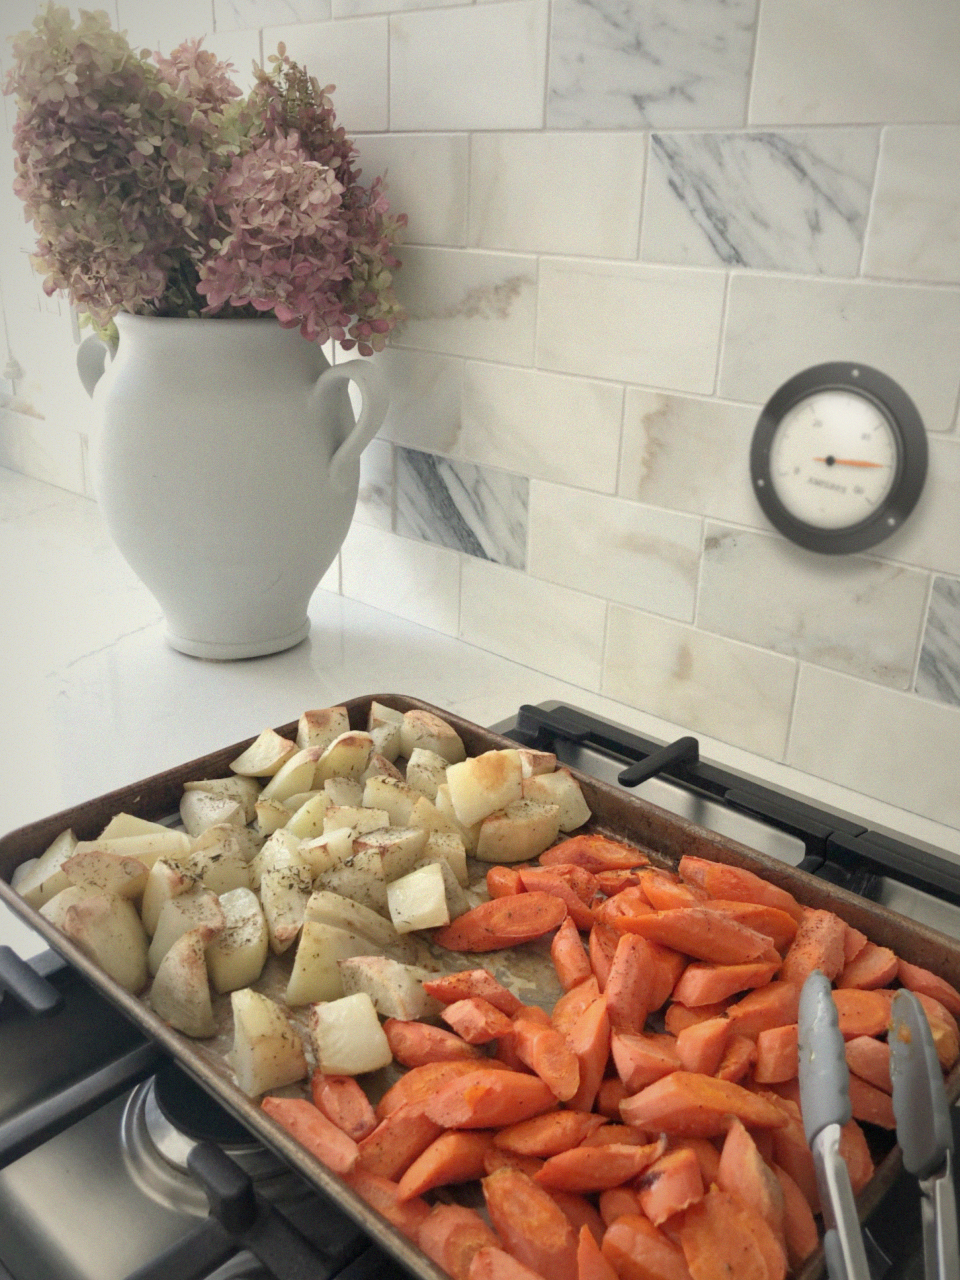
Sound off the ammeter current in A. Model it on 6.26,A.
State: 50,A
